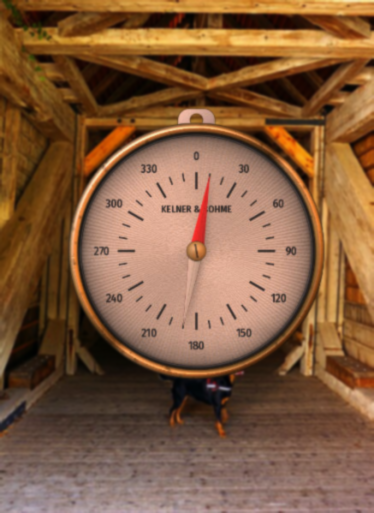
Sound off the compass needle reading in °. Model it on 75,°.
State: 10,°
